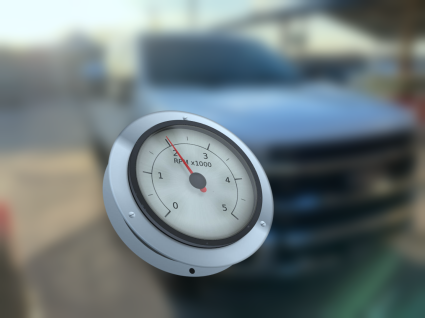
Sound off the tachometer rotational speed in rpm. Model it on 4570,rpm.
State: 2000,rpm
